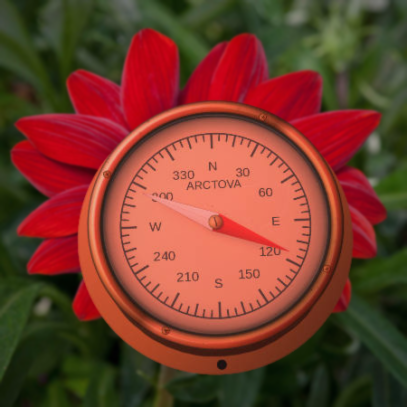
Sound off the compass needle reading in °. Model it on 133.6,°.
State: 115,°
